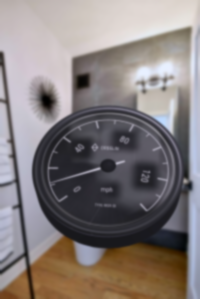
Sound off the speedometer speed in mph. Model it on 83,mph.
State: 10,mph
